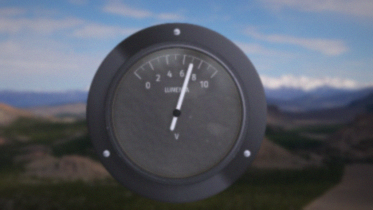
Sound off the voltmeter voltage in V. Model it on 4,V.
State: 7,V
